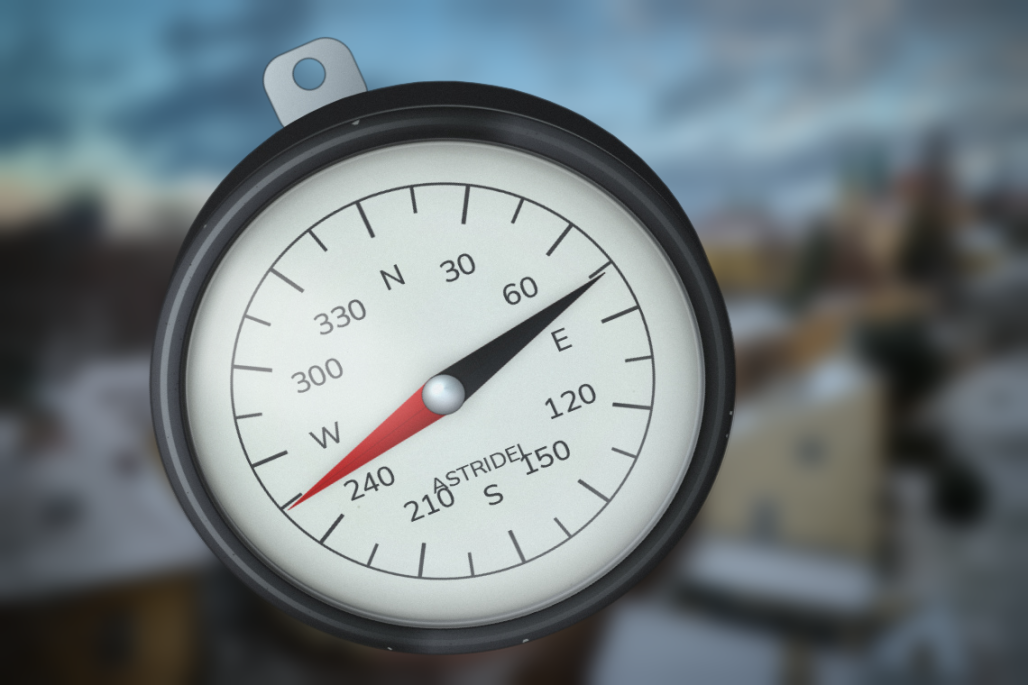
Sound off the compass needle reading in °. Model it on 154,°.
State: 255,°
